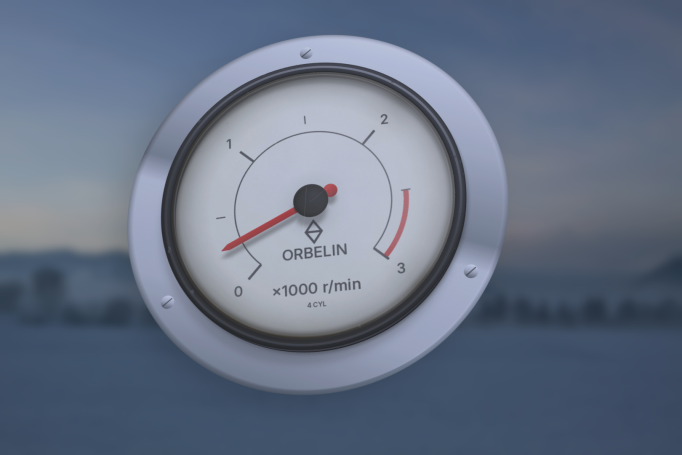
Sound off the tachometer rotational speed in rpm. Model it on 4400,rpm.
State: 250,rpm
